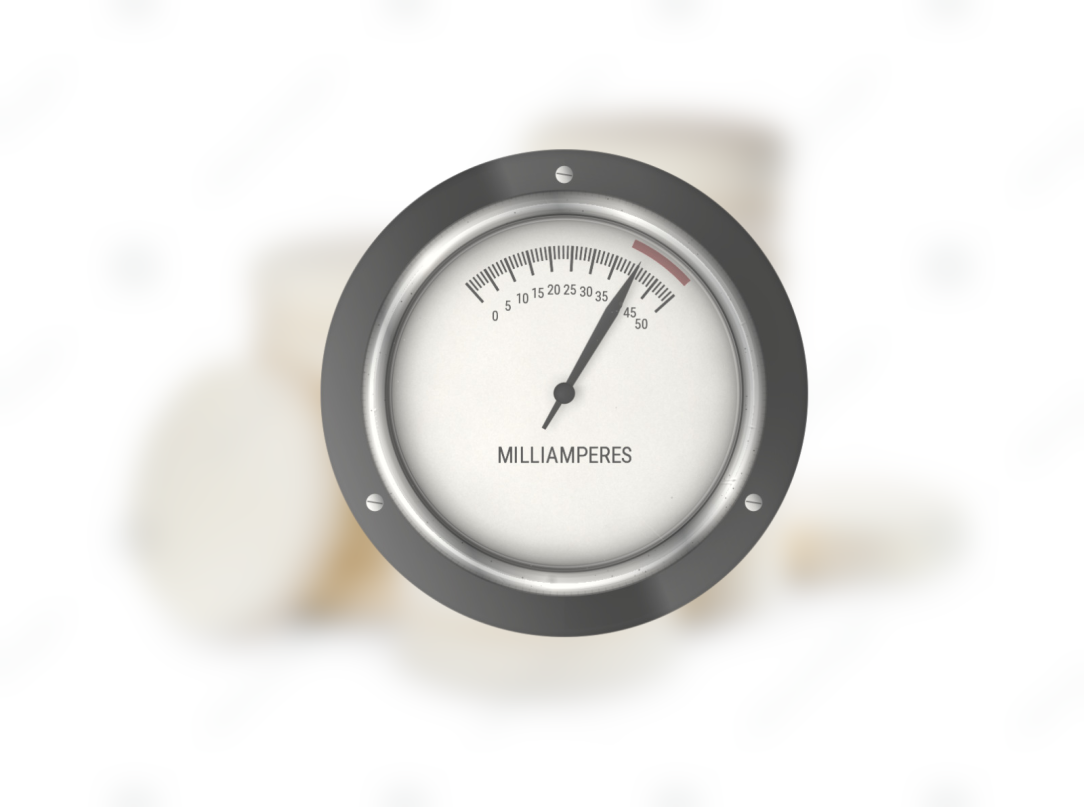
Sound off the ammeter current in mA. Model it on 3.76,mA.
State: 40,mA
